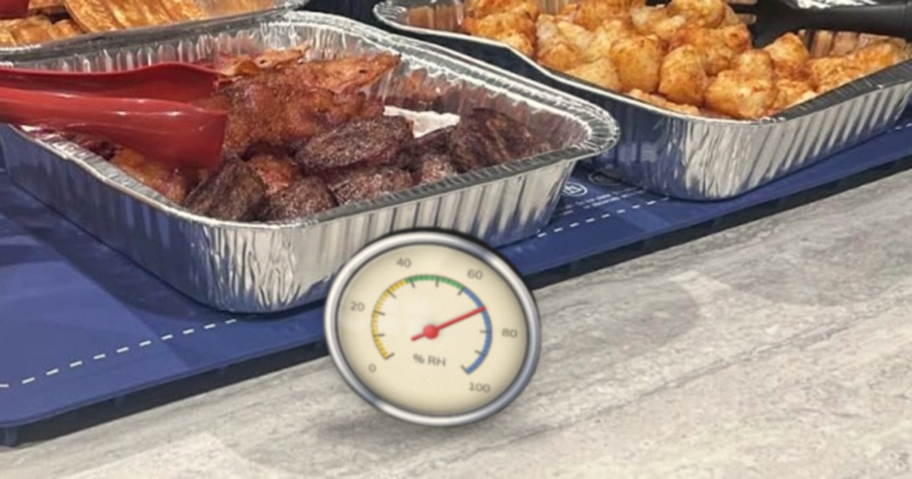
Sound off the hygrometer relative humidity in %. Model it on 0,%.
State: 70,%
